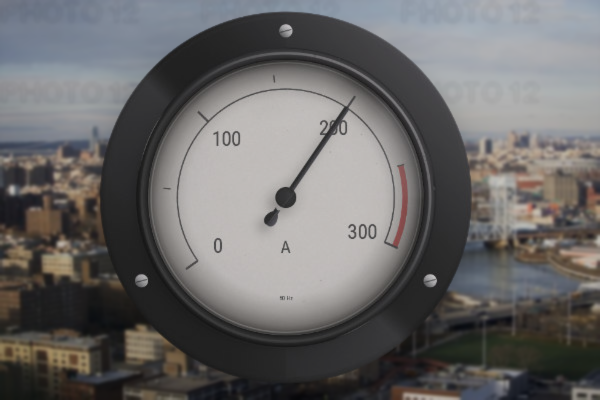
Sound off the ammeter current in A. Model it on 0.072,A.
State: 200,A
